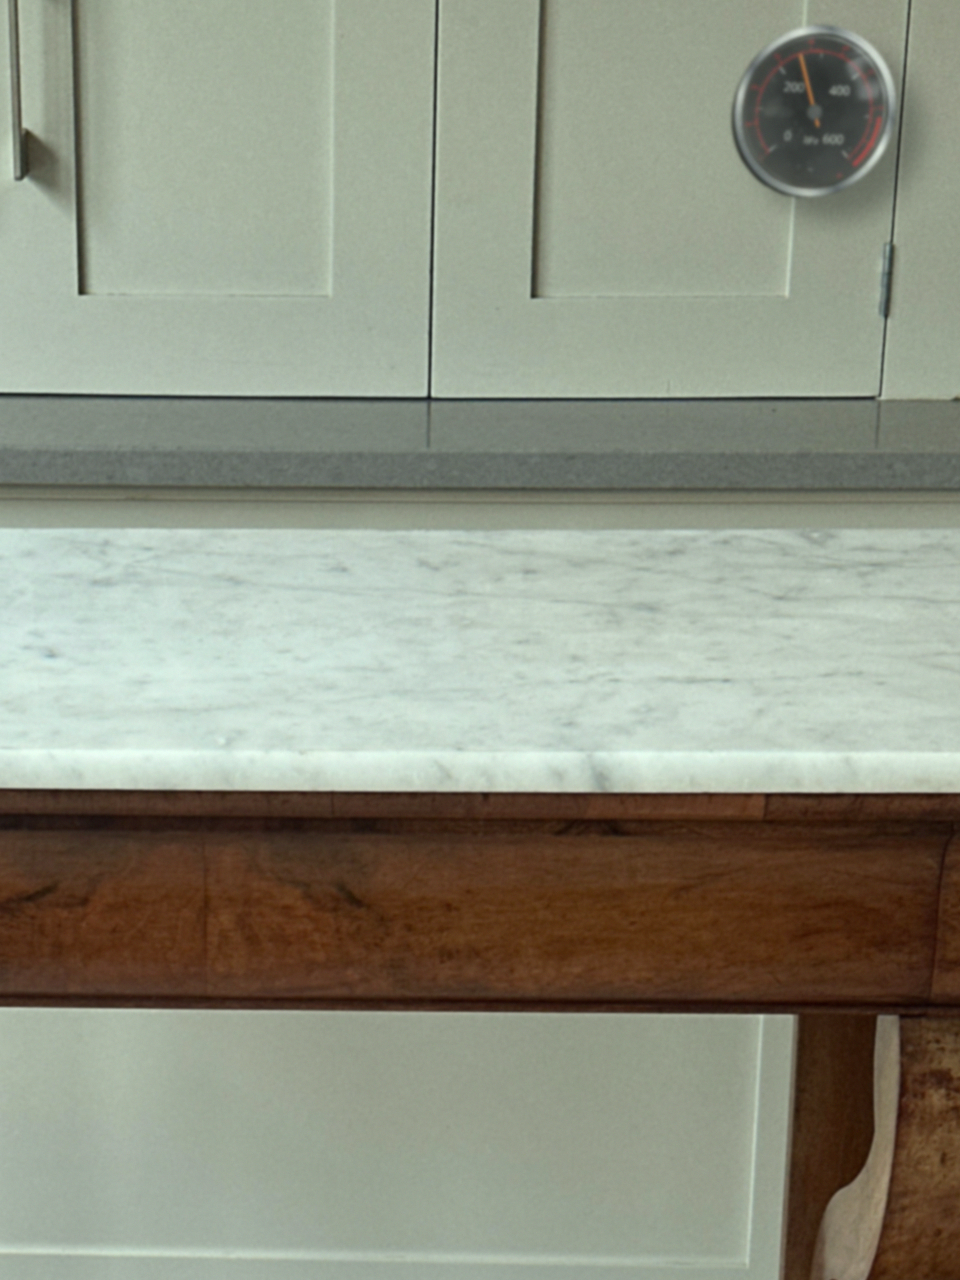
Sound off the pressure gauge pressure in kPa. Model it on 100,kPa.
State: 250,kPa
